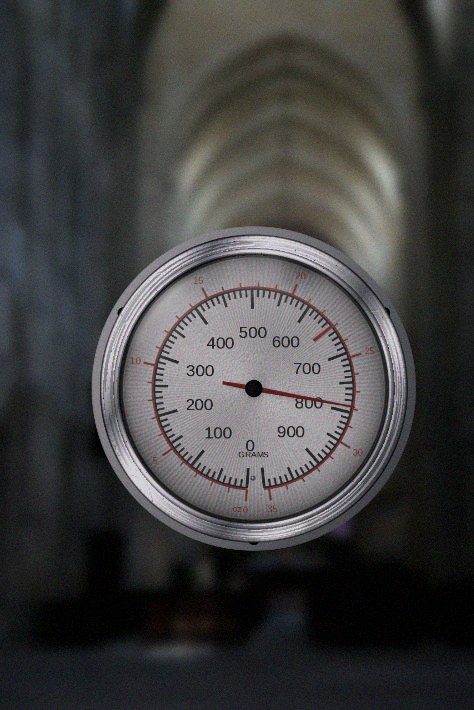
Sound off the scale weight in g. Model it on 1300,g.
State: 790,g
